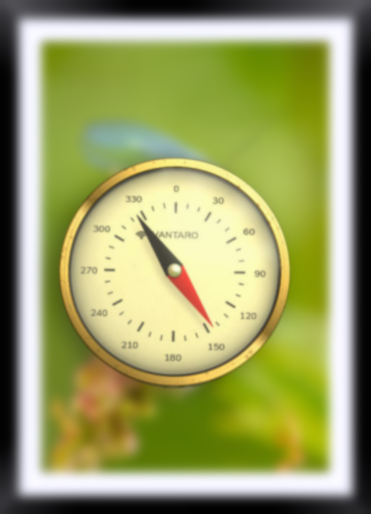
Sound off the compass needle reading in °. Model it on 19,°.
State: 145,°
